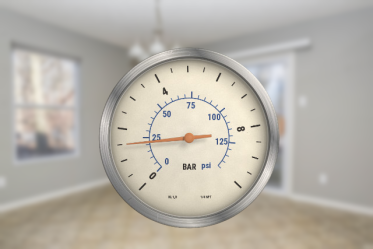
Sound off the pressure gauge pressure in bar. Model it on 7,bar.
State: 1.5,bar
